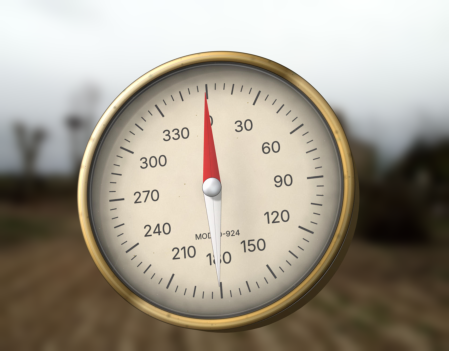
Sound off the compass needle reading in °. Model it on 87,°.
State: 0,°
